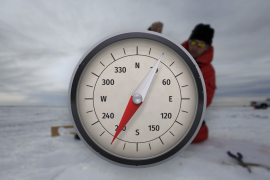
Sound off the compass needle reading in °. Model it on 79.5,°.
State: 210,°
